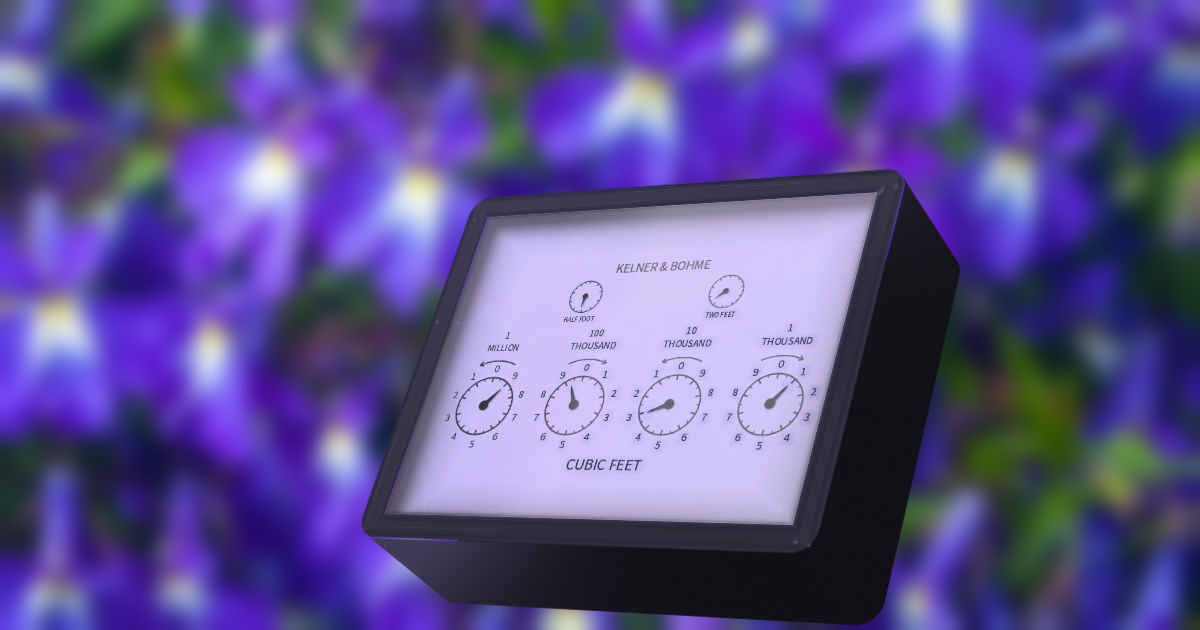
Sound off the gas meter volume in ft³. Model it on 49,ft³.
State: 893100,ft³
